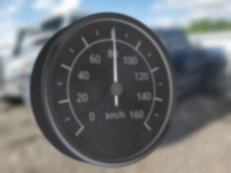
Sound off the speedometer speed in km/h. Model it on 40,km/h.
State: 80,km/h
